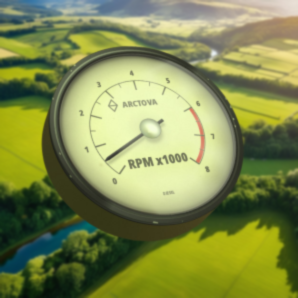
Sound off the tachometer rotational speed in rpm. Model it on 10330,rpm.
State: 500,rpm
